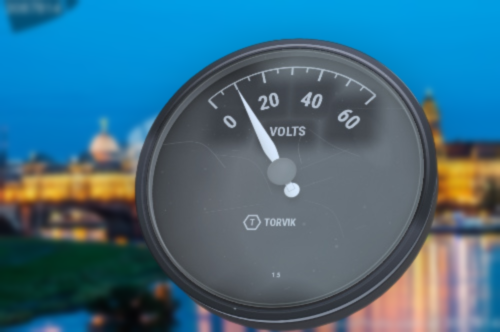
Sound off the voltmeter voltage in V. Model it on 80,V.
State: 10,V
